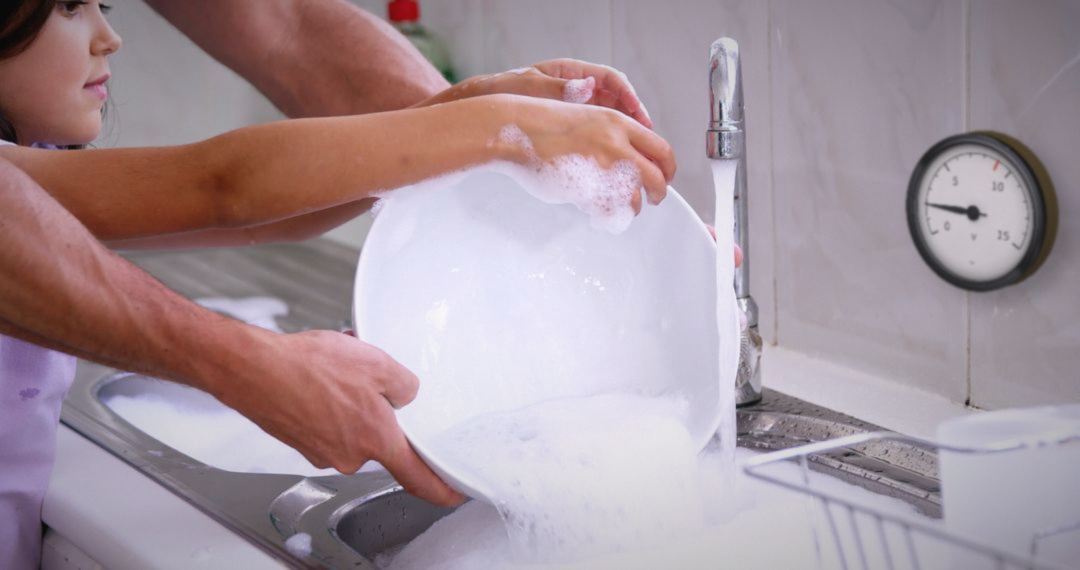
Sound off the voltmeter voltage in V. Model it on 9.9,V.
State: 2,V
